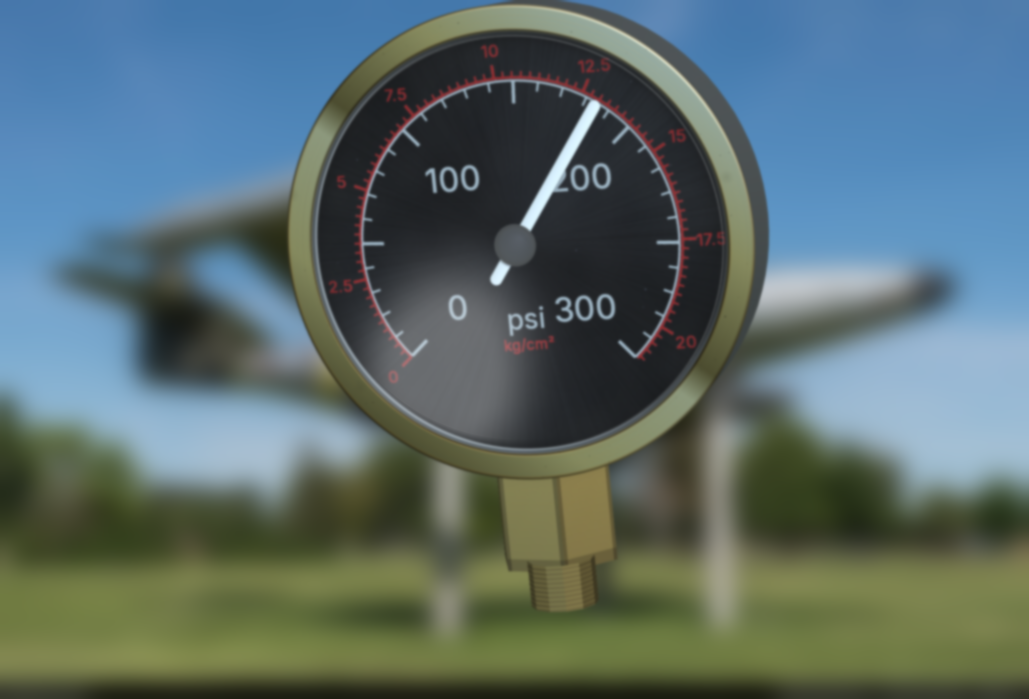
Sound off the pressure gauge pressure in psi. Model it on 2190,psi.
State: 185,psi
